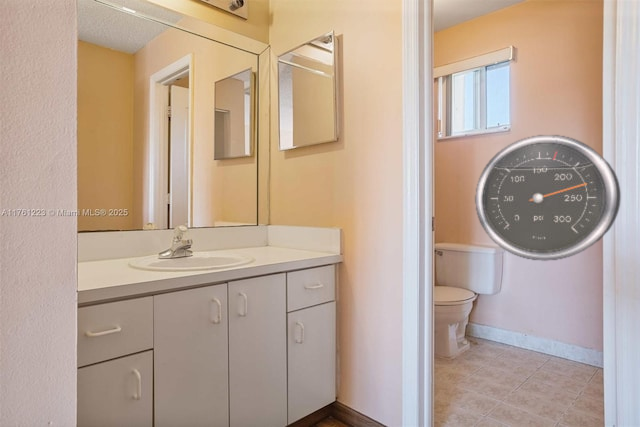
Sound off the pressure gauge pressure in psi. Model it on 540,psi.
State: 230,psi
